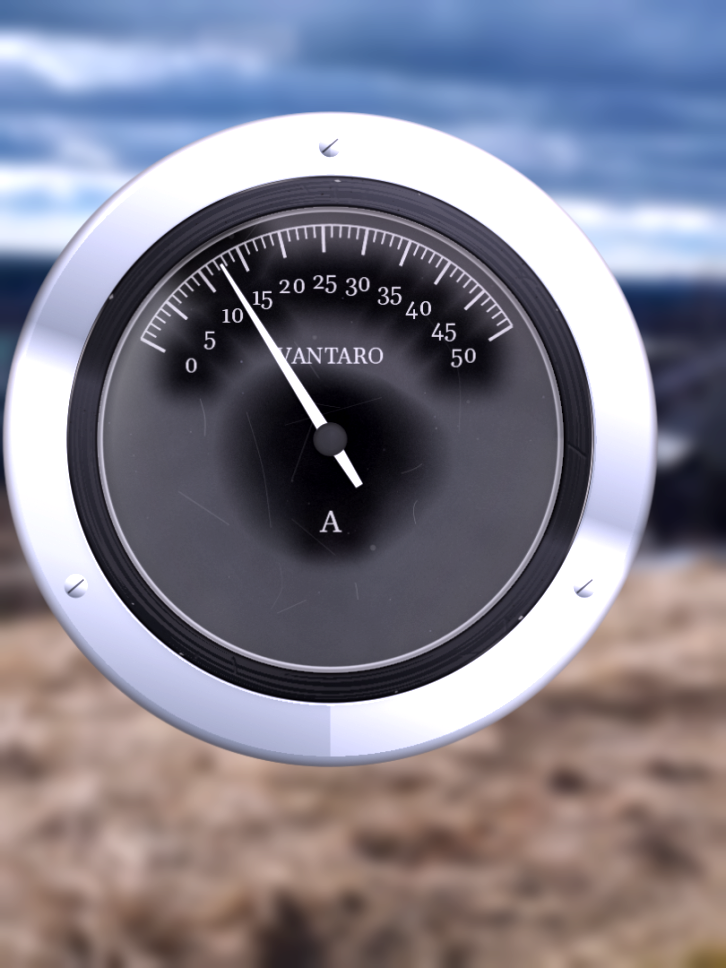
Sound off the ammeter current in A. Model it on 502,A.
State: 12.5,A
